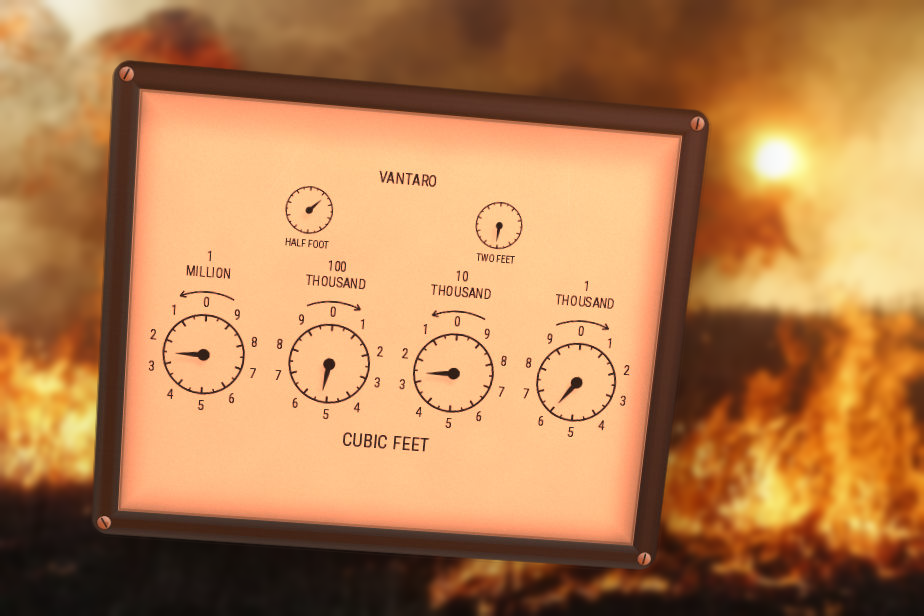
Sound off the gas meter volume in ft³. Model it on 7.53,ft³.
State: 252600,ft³
